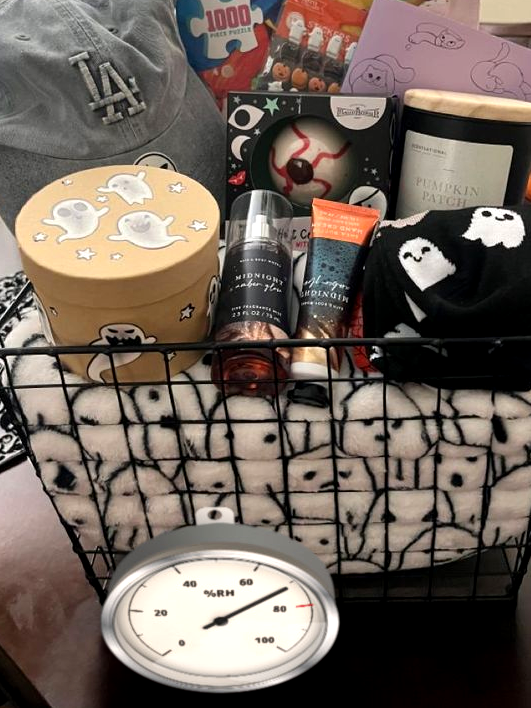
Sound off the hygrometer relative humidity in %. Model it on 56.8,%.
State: 70,%
